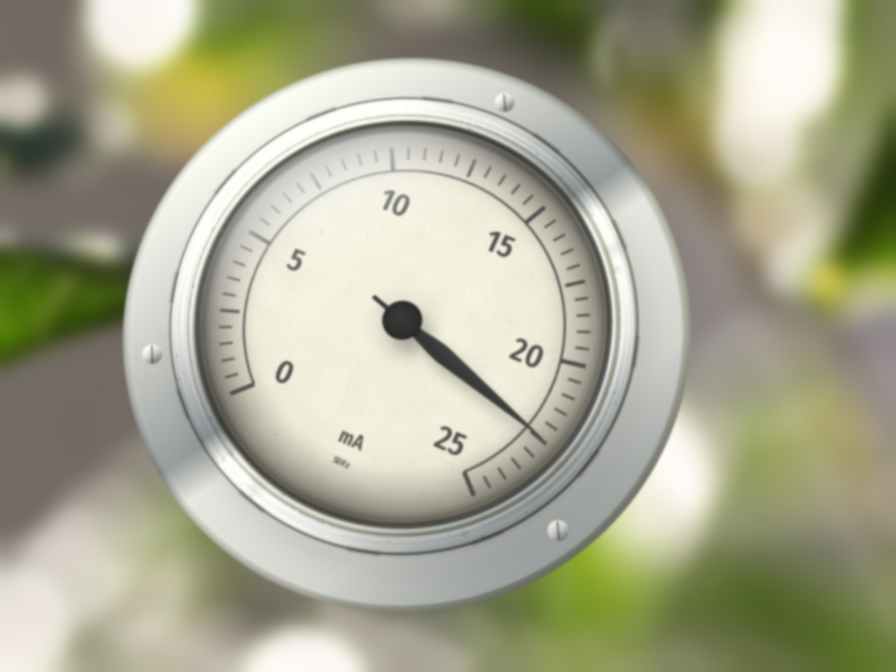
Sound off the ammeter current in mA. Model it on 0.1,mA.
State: 22.5,mA
